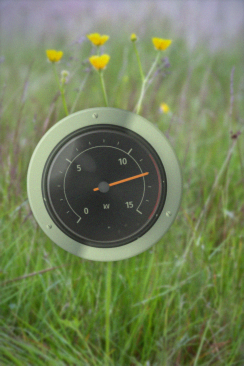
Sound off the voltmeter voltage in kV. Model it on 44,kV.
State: 12,kV
